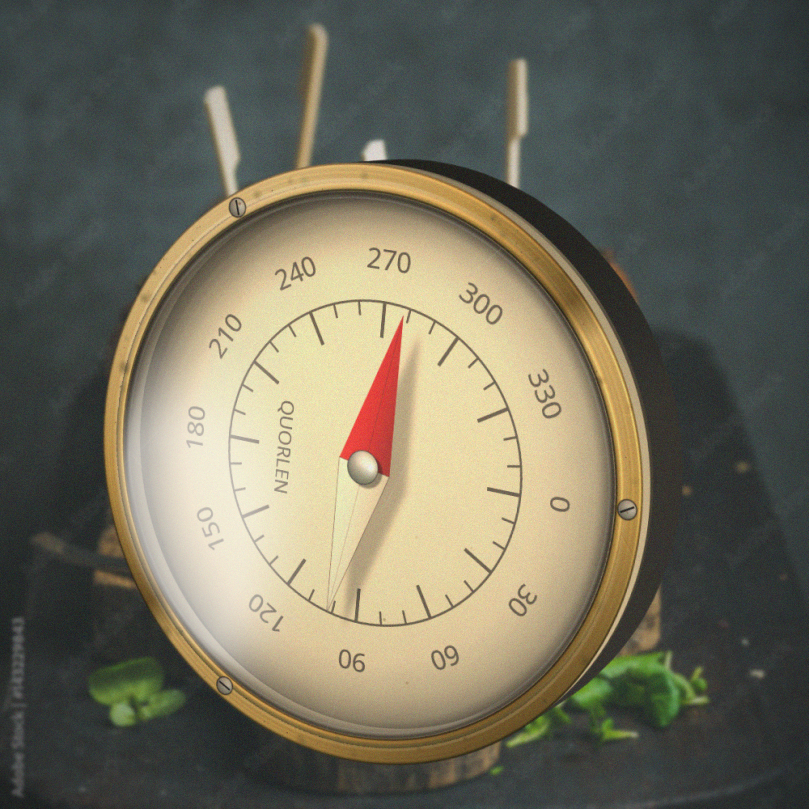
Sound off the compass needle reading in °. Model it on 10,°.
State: 280,°
